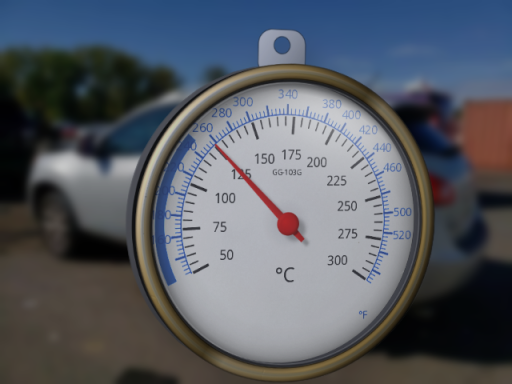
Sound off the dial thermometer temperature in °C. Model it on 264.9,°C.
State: 125,°C
